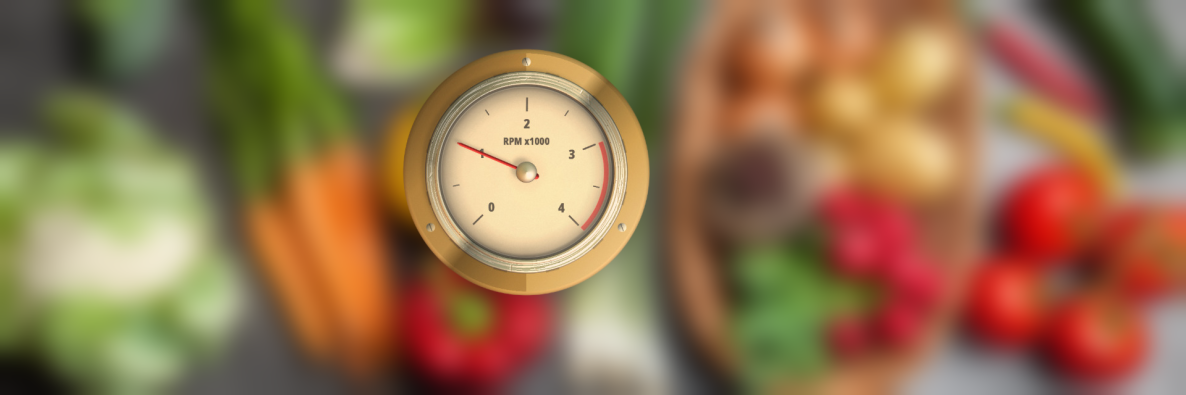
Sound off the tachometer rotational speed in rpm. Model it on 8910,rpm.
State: 1000,rpm
